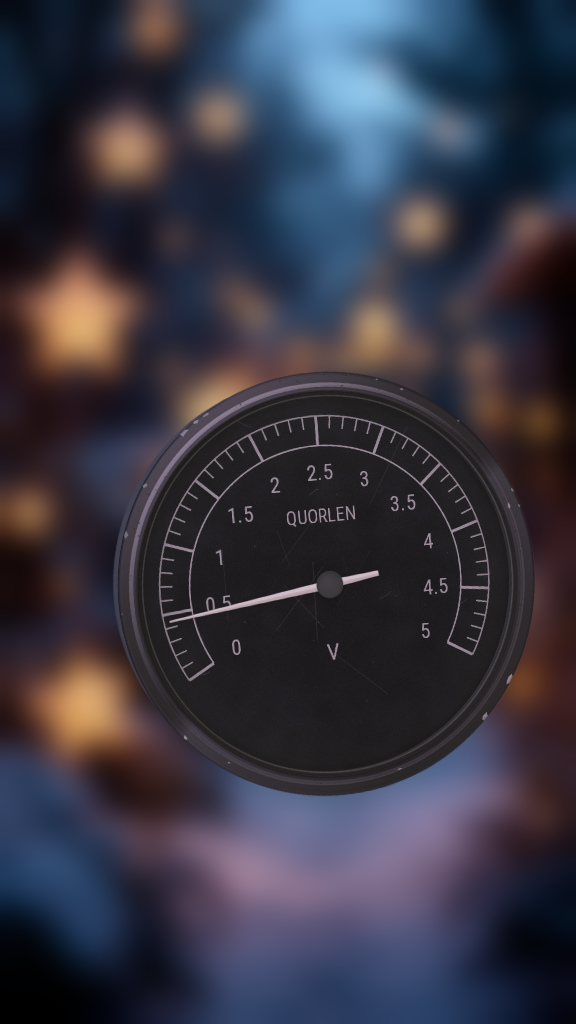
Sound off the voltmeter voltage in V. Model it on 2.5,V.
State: 0.45,V
